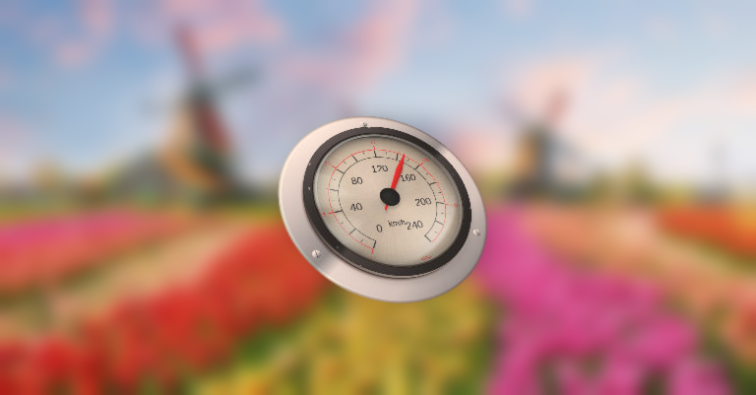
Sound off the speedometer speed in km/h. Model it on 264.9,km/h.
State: 145,km/h
